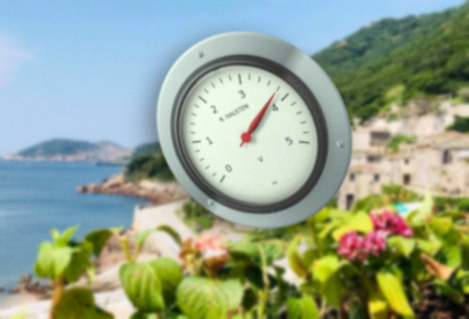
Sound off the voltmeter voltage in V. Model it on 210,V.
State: 3.8,V
